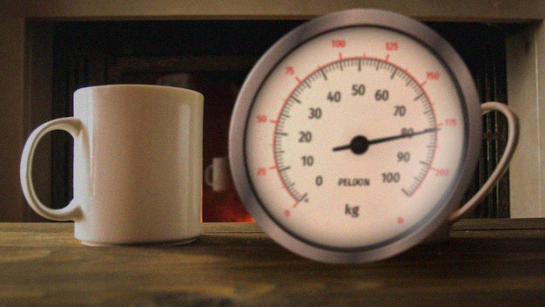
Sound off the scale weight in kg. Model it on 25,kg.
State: 80,kg
